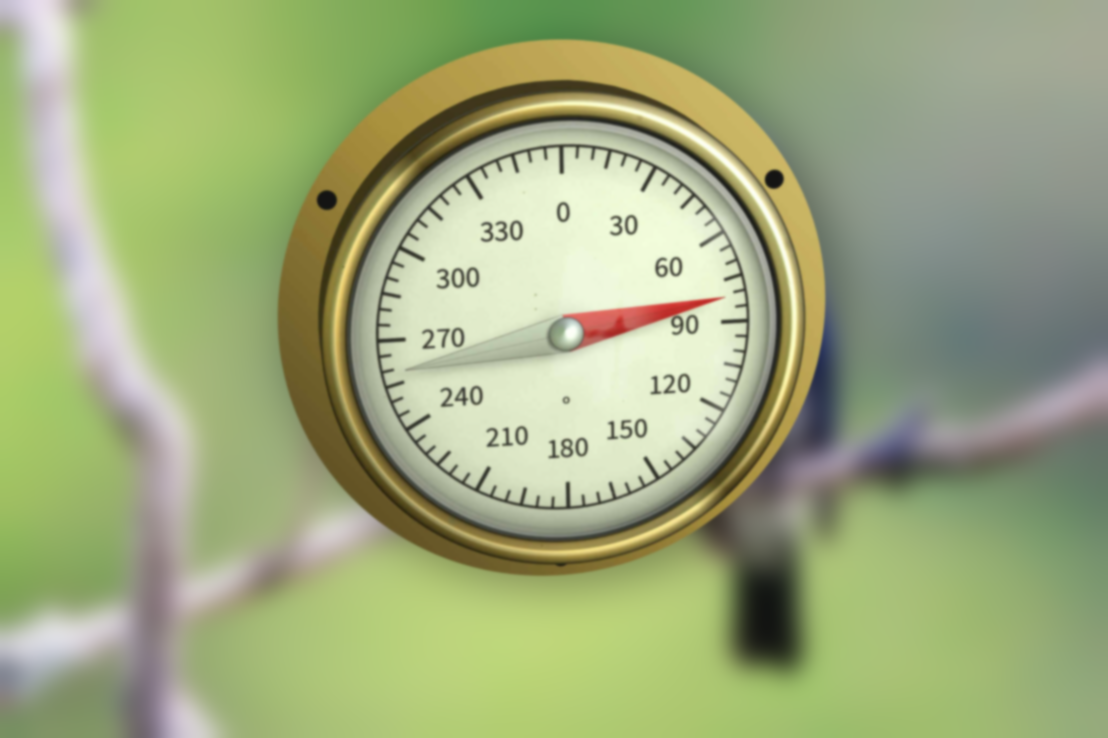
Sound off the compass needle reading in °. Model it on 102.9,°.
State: 80,°
